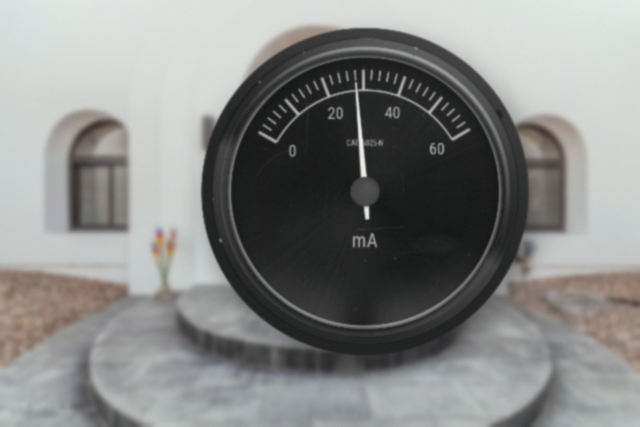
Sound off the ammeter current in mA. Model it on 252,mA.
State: 28,mA
